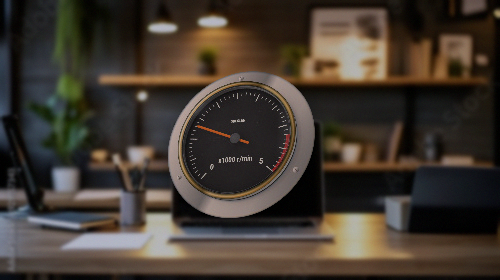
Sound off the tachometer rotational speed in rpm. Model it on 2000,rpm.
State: 1300,rpm
